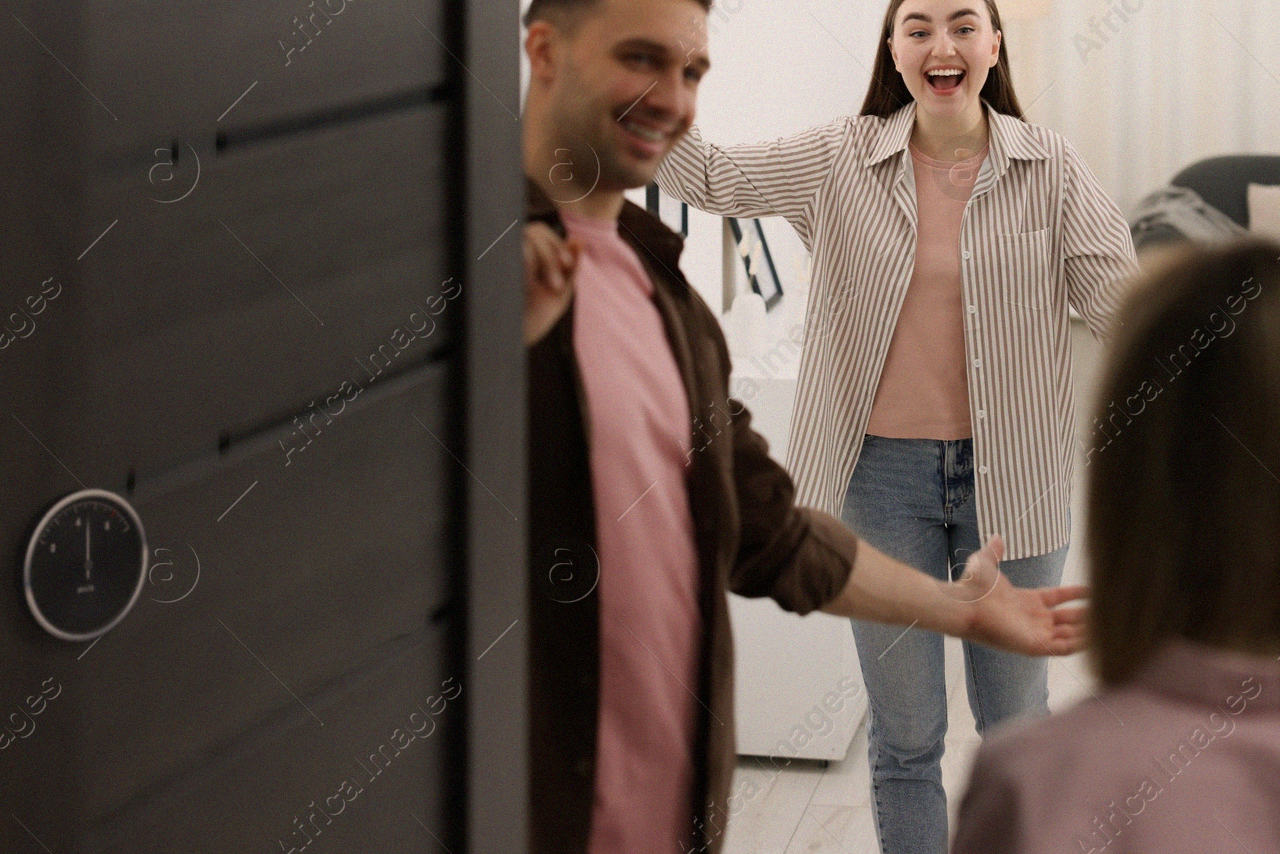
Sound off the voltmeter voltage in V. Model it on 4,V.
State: 5,V
